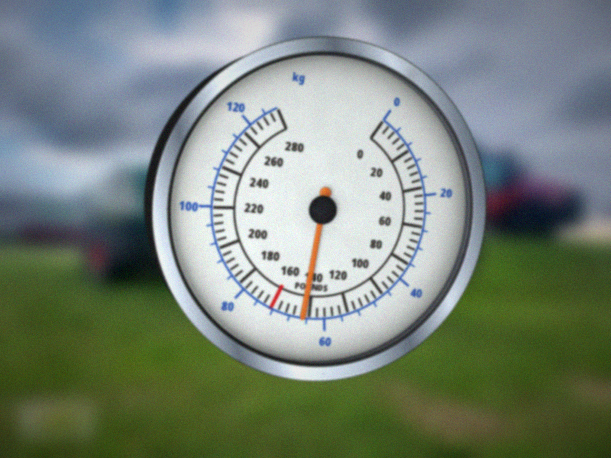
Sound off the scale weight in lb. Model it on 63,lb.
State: 144,lb
